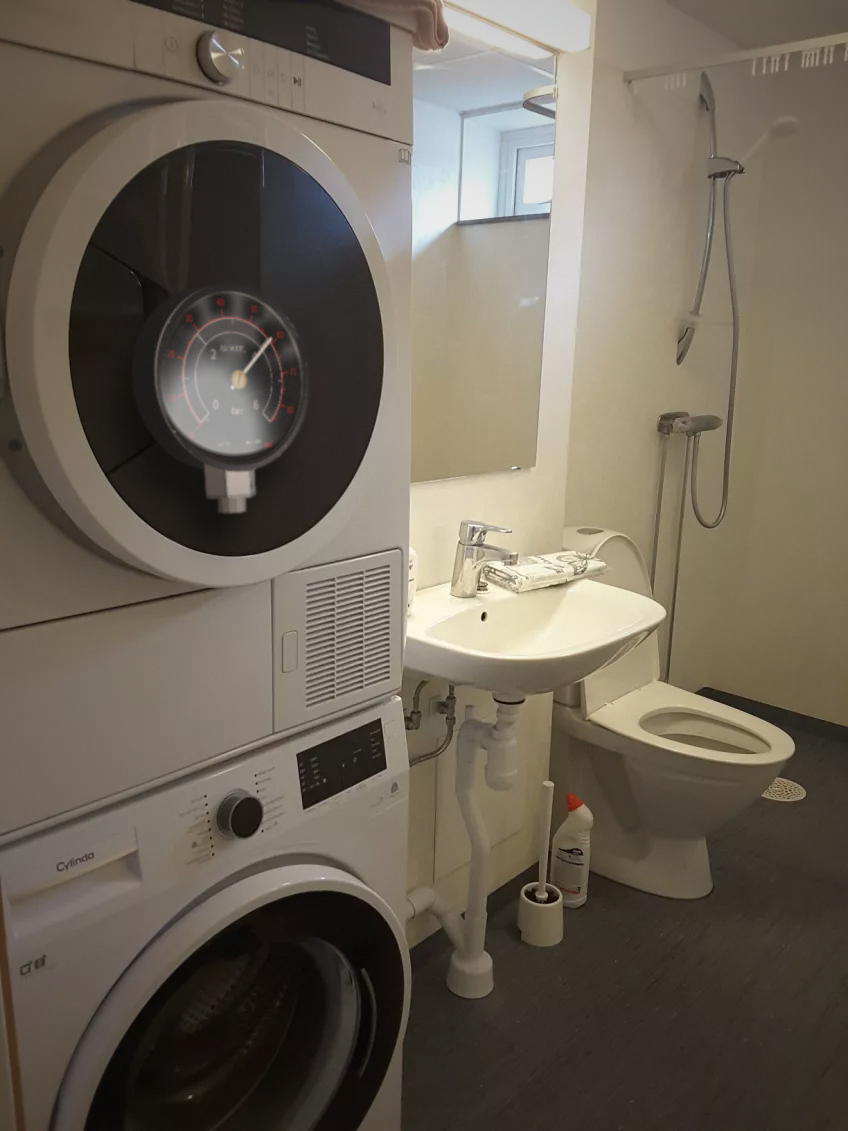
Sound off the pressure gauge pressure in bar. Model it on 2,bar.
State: 4,bar
